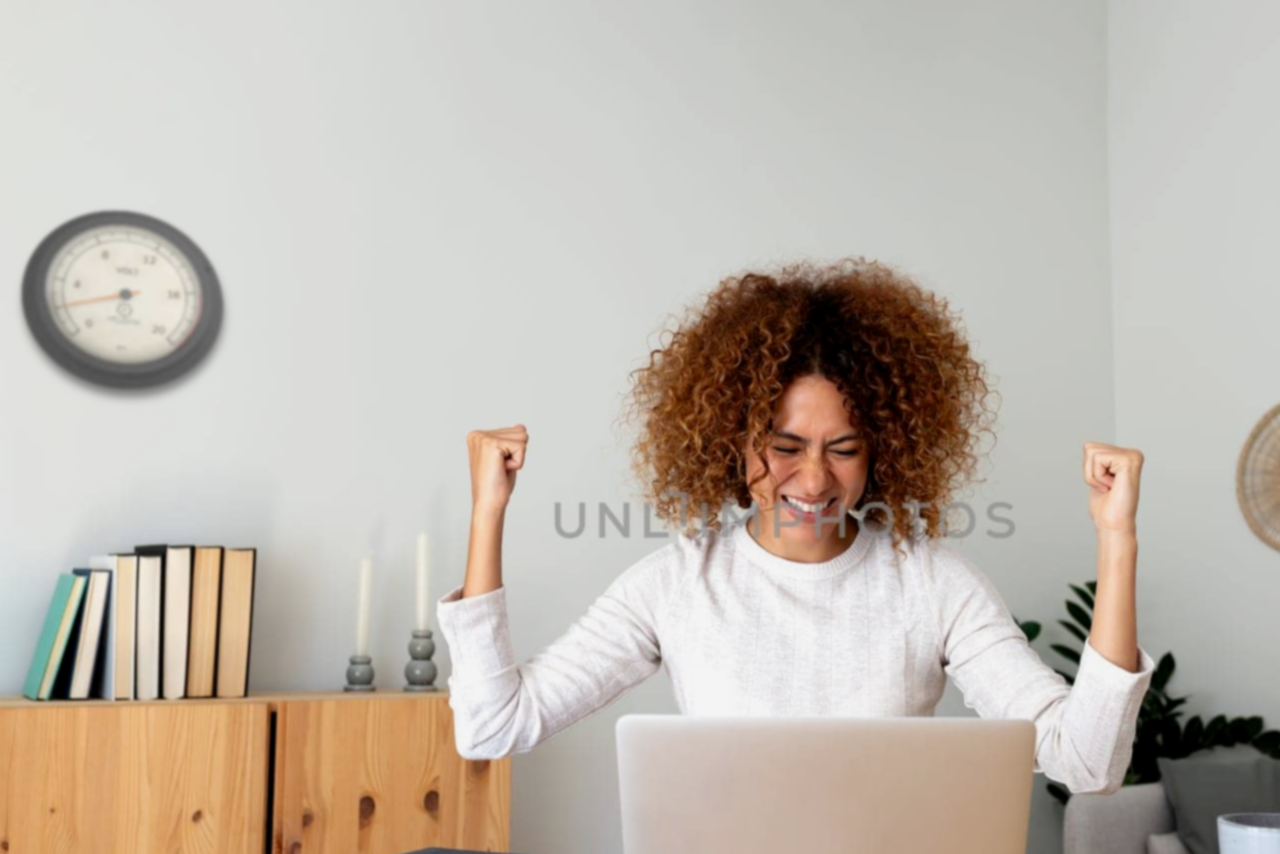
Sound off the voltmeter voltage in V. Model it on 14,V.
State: 2,V
